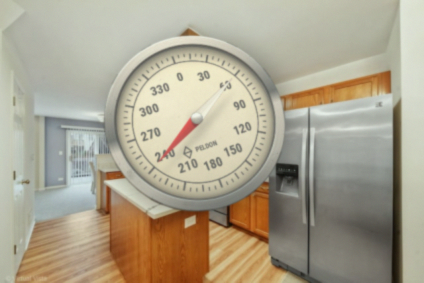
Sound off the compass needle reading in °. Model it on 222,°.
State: 240,°
